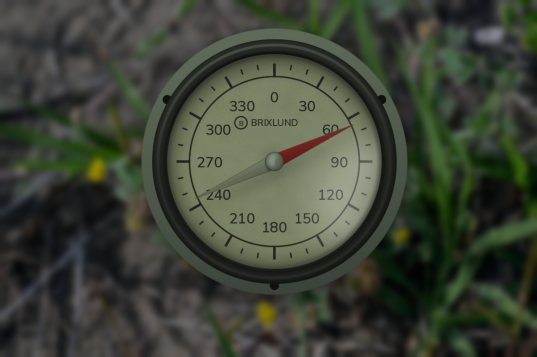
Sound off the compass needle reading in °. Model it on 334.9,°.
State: 65,°
